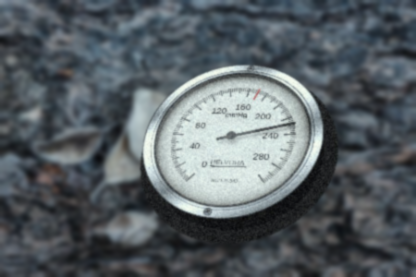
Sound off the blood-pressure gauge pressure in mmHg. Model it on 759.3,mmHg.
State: 230,mmHg
